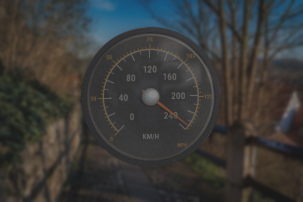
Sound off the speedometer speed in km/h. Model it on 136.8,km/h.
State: 235,km/h
